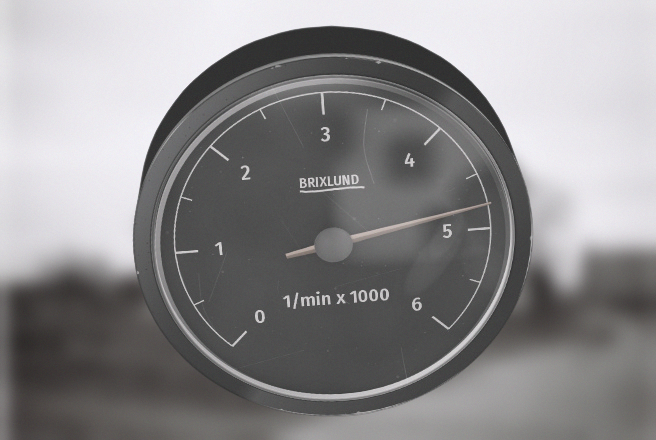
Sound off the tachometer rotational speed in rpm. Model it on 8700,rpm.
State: 4750,rpm
